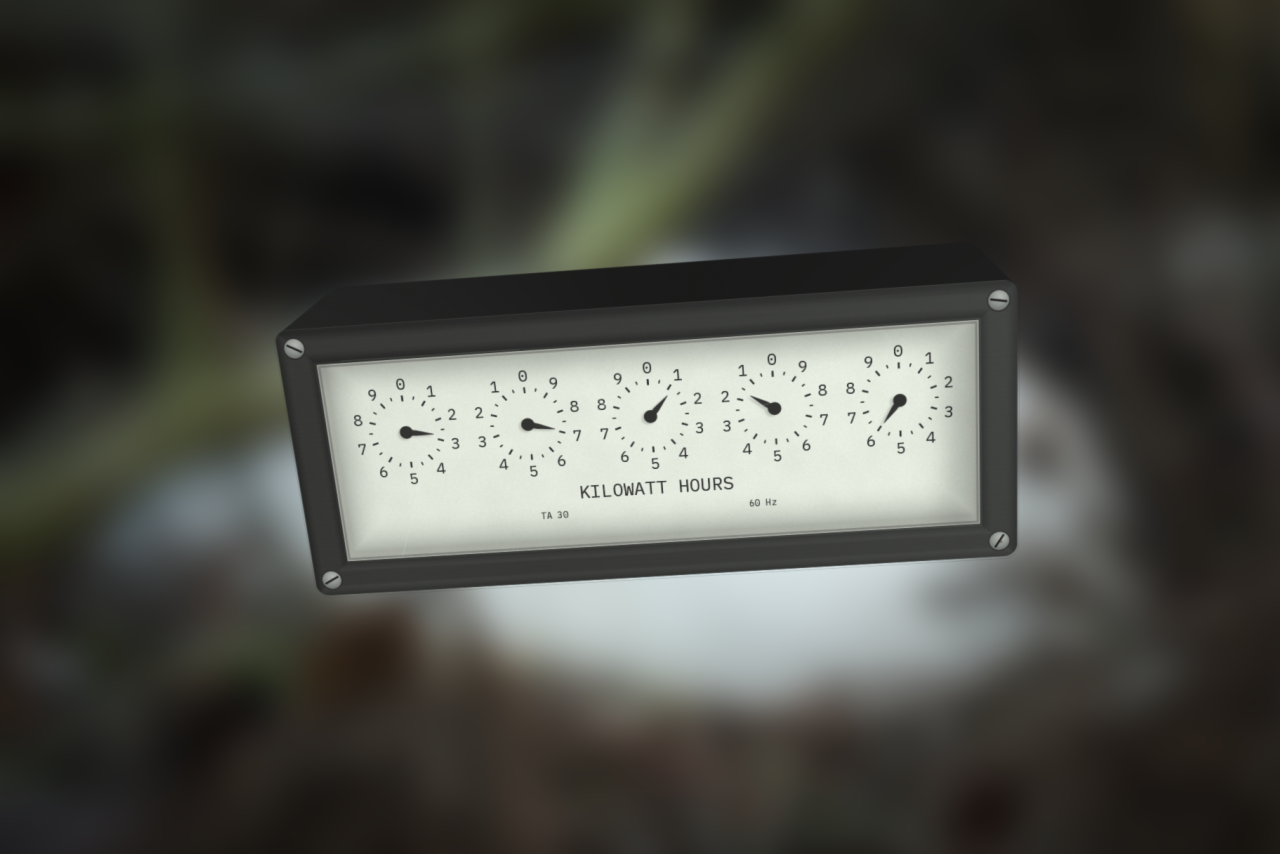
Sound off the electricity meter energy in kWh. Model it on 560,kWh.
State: 27116,kWh
